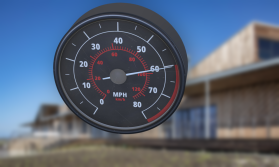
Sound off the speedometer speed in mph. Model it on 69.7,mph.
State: 60,mph
